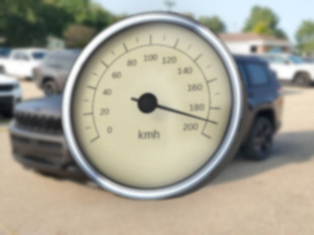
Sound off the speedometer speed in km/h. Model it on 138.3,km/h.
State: 190,km/h
